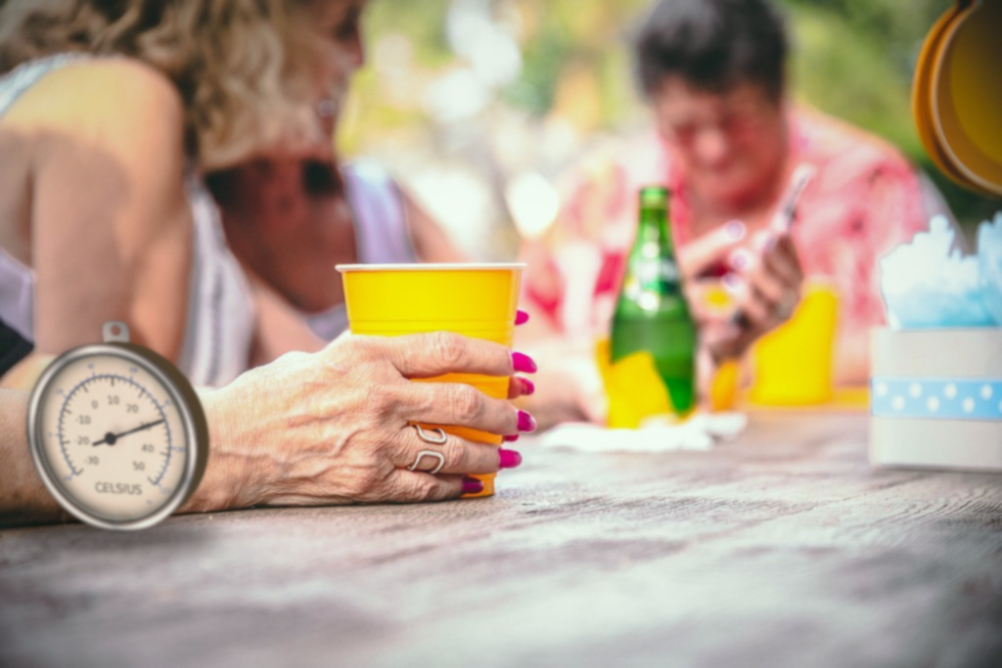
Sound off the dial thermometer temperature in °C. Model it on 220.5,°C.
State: 30,°C
